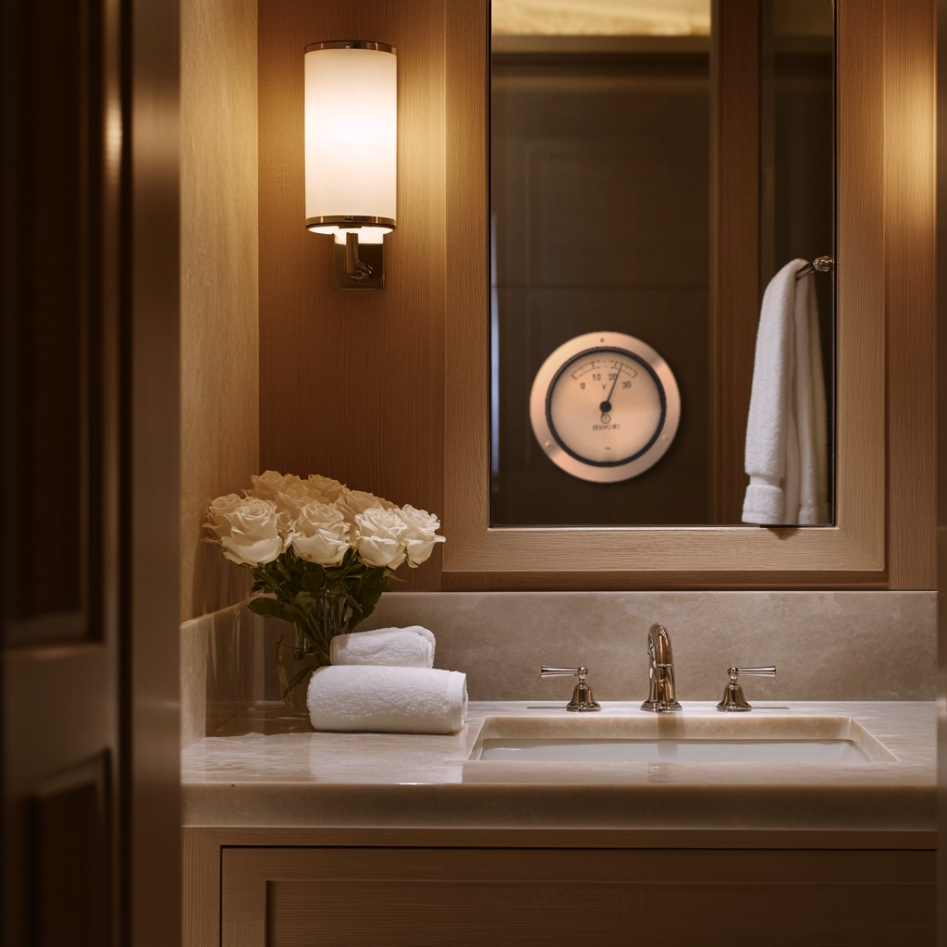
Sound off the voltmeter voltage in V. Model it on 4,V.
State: 22.5,V
